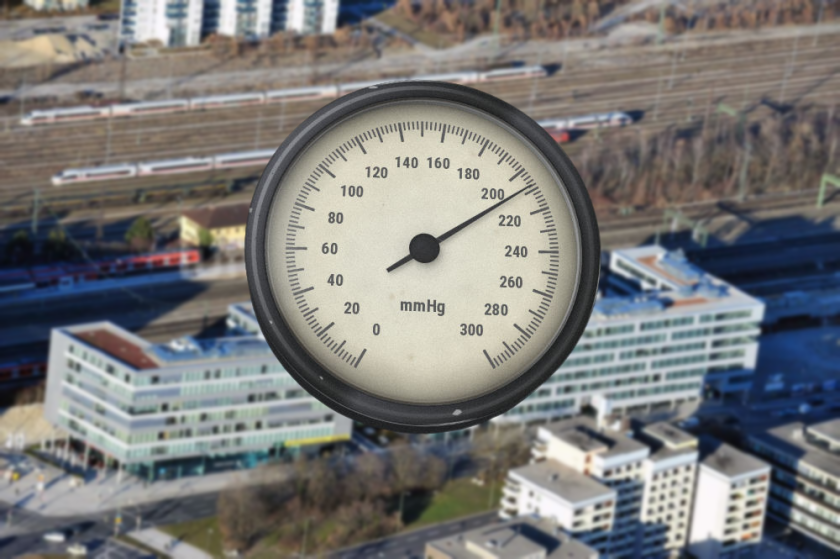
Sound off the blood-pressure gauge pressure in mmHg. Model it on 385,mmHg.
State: 208,mmHg
